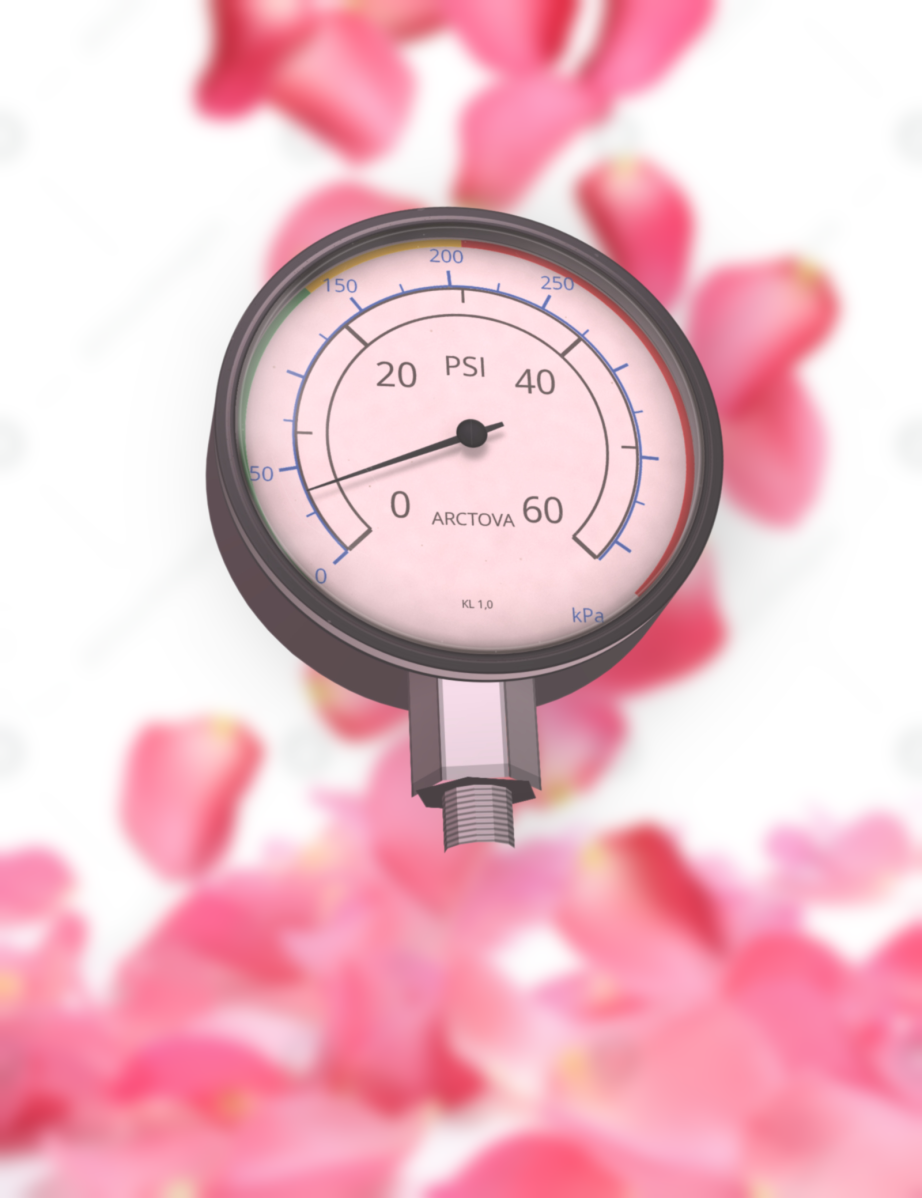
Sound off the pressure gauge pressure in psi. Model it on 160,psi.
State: 5,psi
